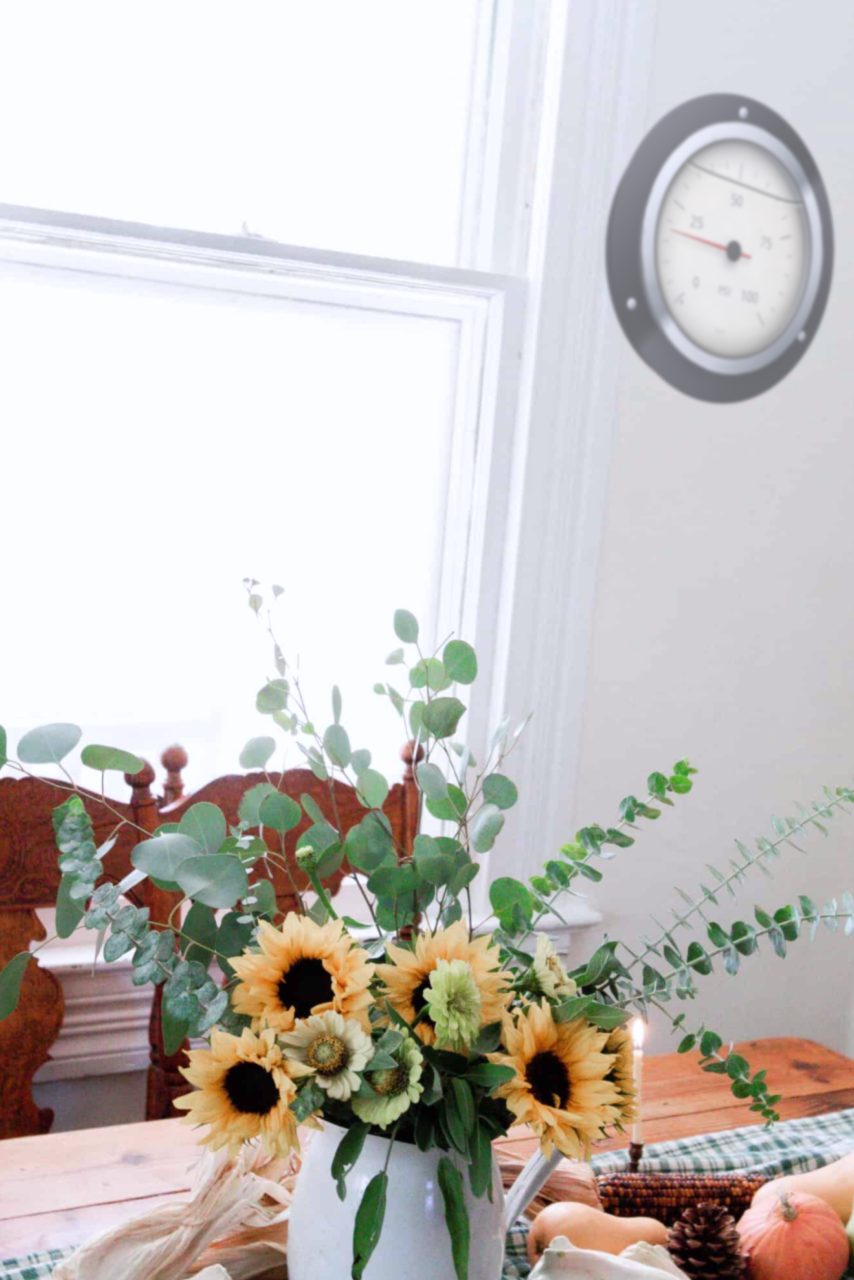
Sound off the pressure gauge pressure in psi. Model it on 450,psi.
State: 17.5,psi
